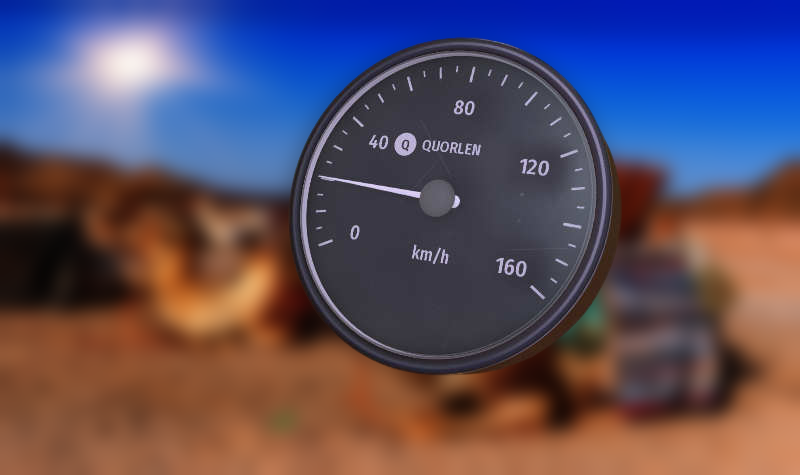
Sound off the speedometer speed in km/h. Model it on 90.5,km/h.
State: 20,km/h
